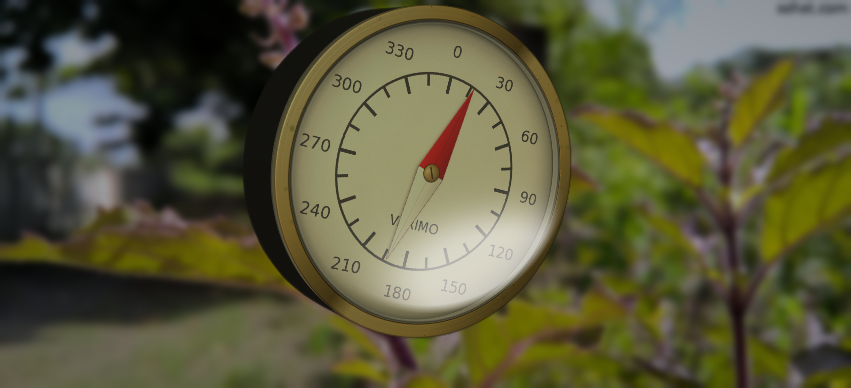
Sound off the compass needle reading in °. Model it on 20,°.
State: 15,°
